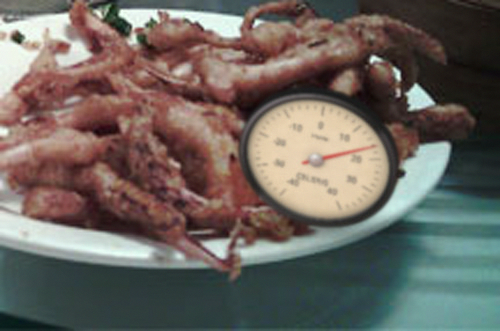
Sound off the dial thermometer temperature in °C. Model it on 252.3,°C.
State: 16,°C
